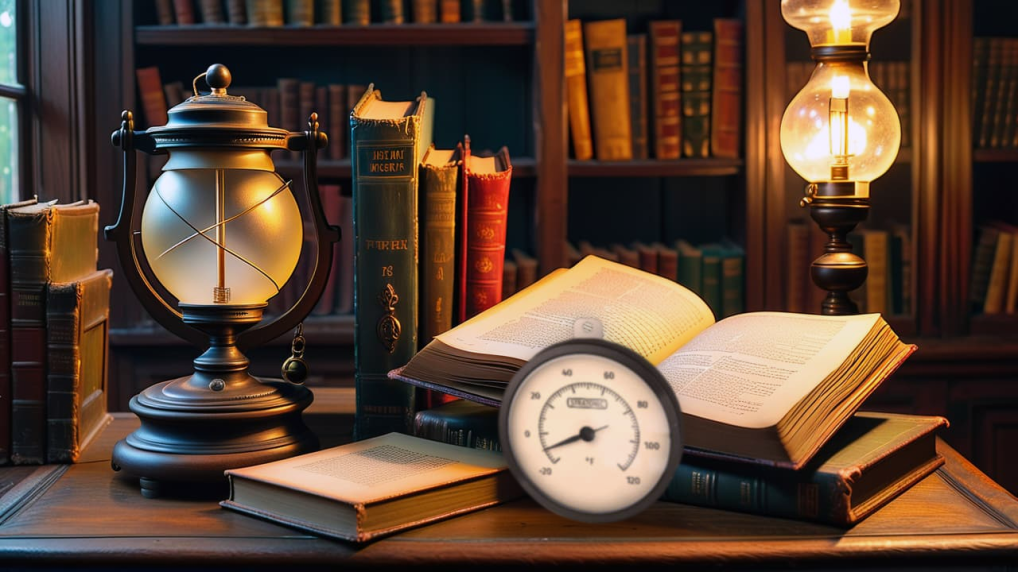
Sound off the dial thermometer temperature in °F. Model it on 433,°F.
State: -10,°F
